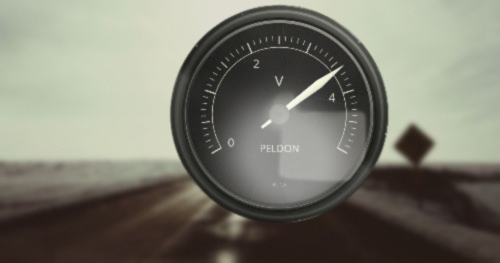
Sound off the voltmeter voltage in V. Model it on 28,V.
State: 3.6,V
